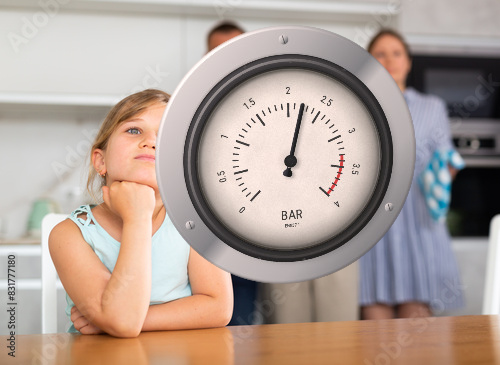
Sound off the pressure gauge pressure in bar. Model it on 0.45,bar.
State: 2.2,bar
